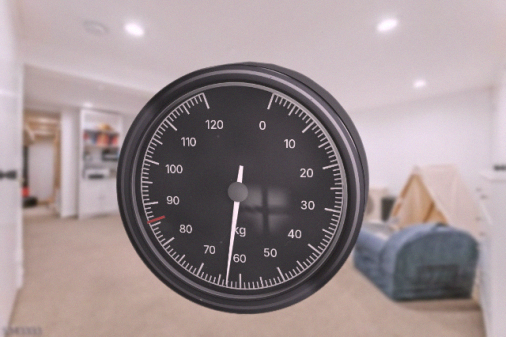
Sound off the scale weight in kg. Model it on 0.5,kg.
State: 63,kg
